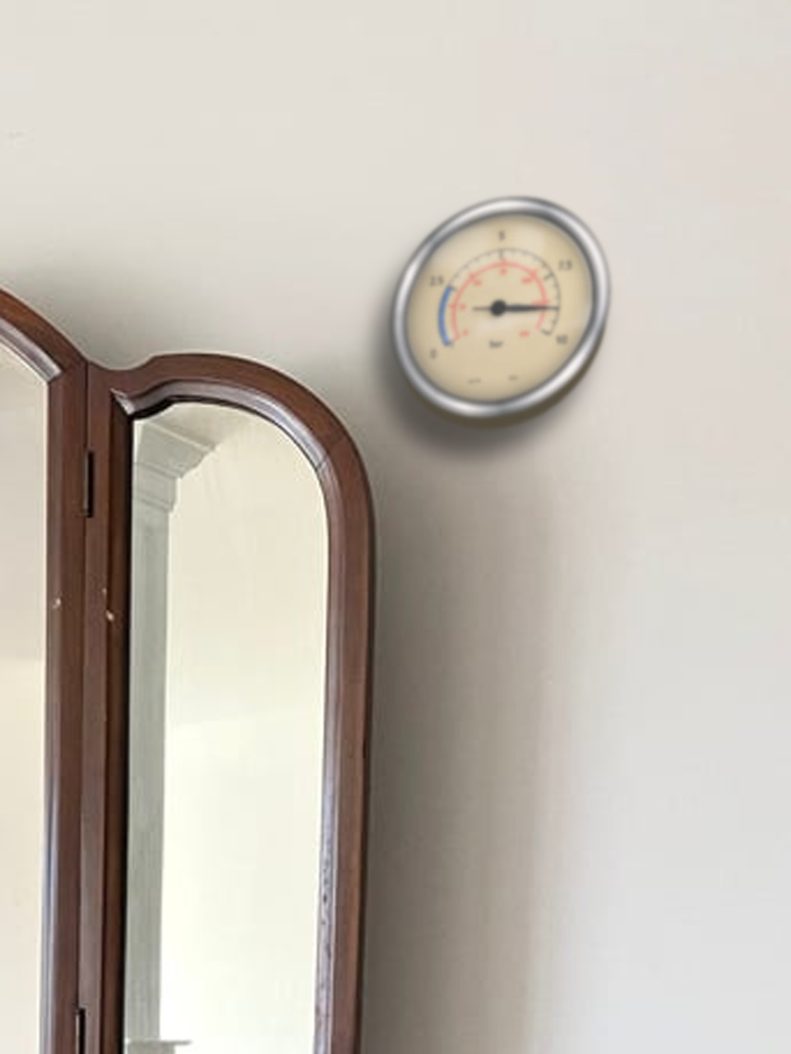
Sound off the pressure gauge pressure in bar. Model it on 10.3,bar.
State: 9,bar
